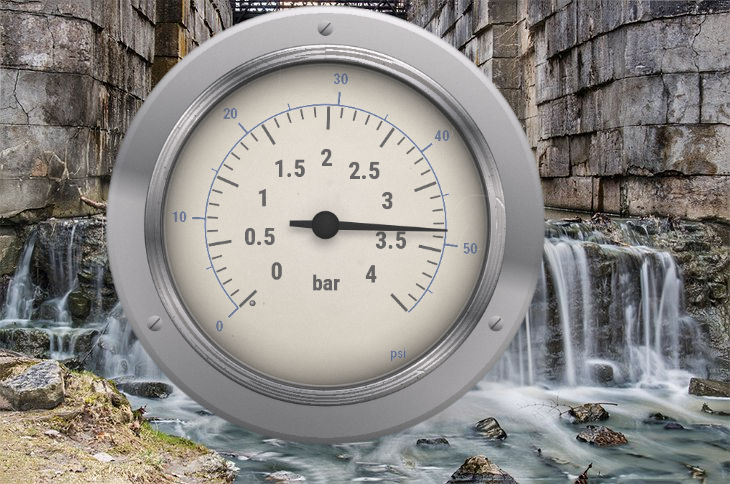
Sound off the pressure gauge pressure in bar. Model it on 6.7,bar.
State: 3.35,bar
